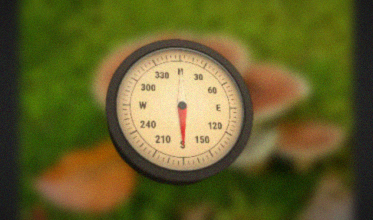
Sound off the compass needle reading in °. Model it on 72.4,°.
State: 180,°
